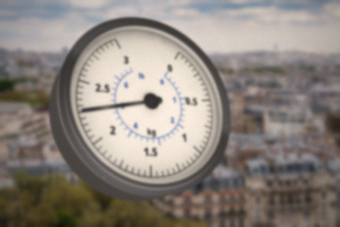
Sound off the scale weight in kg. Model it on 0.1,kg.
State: 2.25,kg
